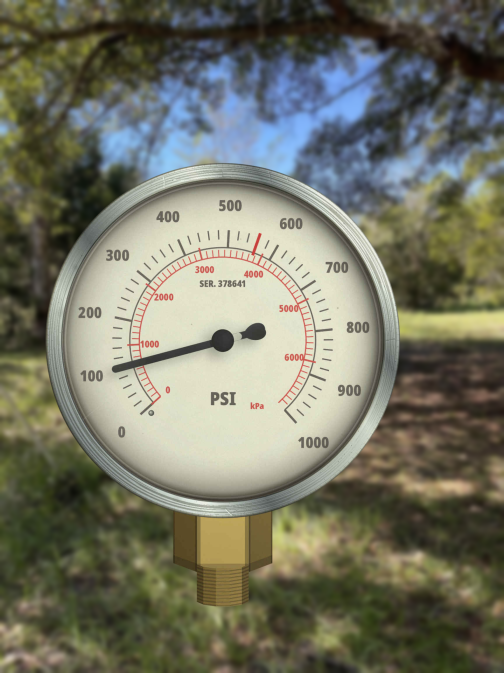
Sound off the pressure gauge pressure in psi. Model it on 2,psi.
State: 100,psi
